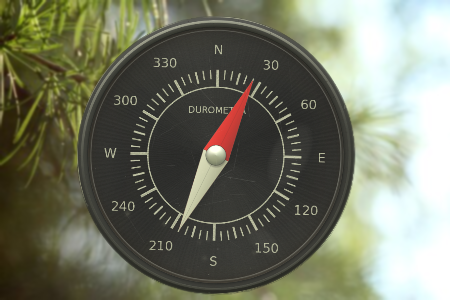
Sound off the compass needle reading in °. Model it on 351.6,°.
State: 25,°
